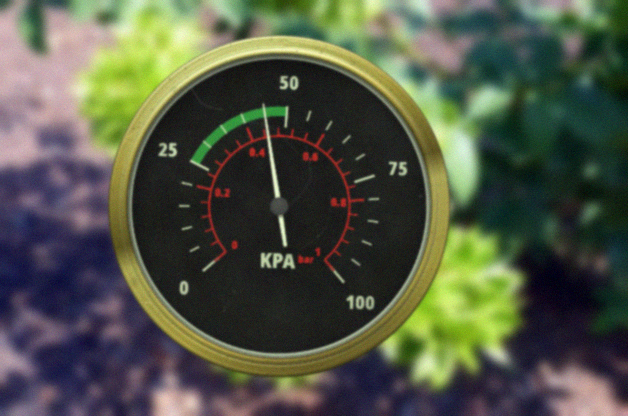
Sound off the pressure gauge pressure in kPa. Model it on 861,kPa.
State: 45,kPa
